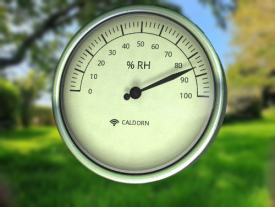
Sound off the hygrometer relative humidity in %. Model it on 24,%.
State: 86,%
